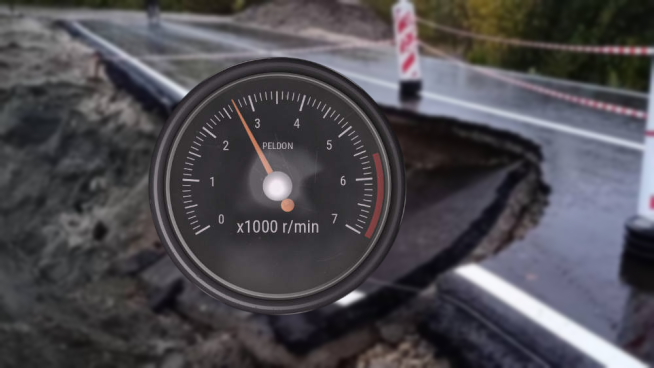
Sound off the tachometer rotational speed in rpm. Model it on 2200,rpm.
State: 2700,rpm
